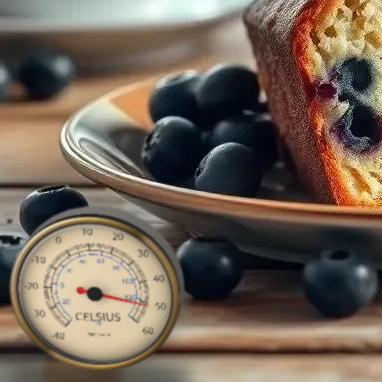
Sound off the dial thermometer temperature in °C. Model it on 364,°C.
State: 50,°C
